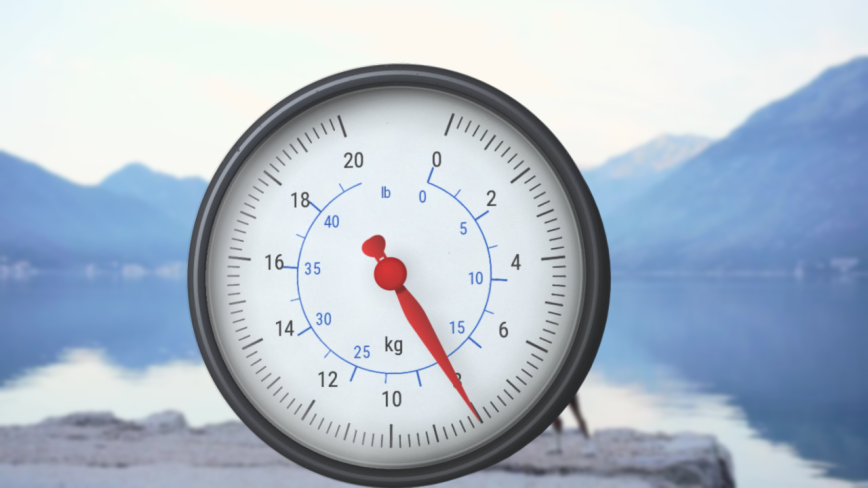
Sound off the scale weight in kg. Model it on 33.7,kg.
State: 8,kg
